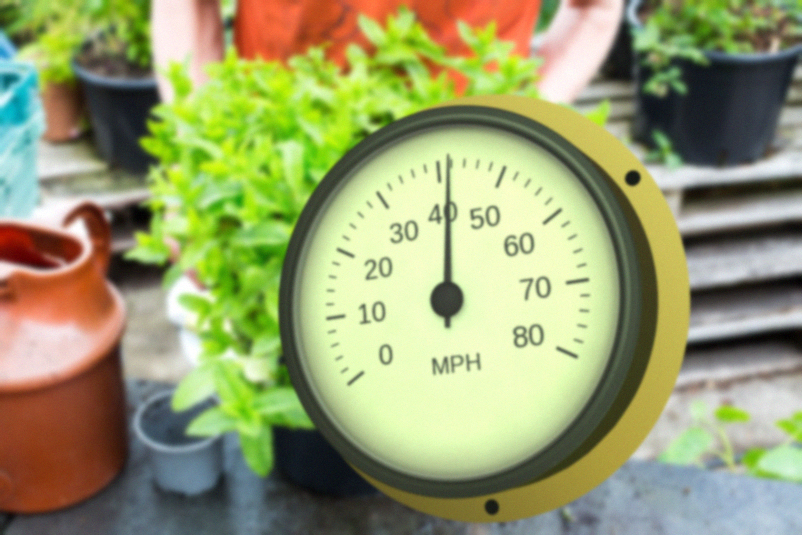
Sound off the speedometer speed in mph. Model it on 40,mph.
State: 42,mph
